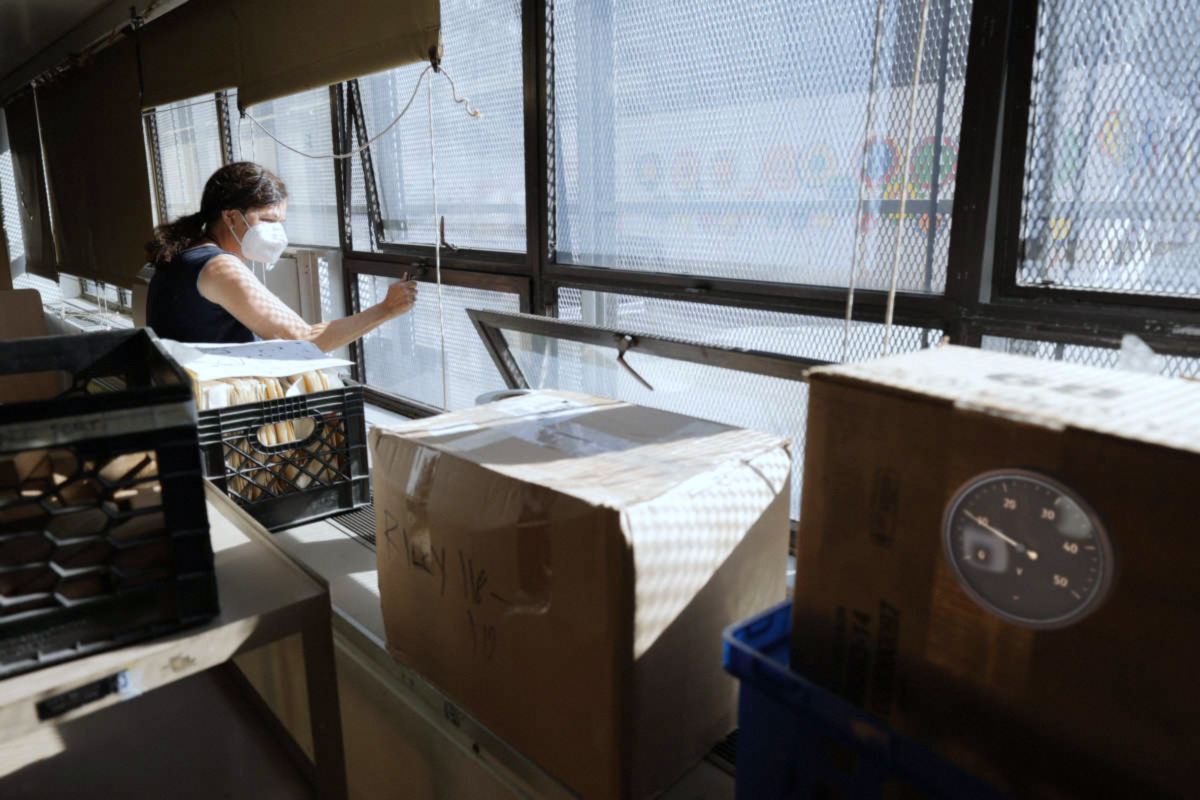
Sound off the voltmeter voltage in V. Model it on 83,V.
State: 10,V
